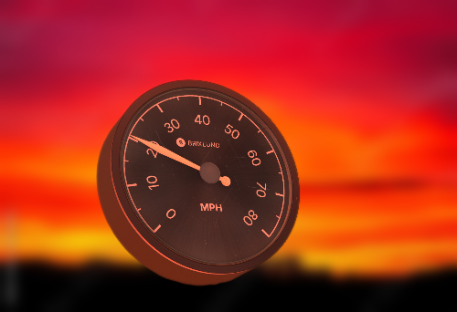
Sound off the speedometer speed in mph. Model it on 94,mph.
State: 20,mph
